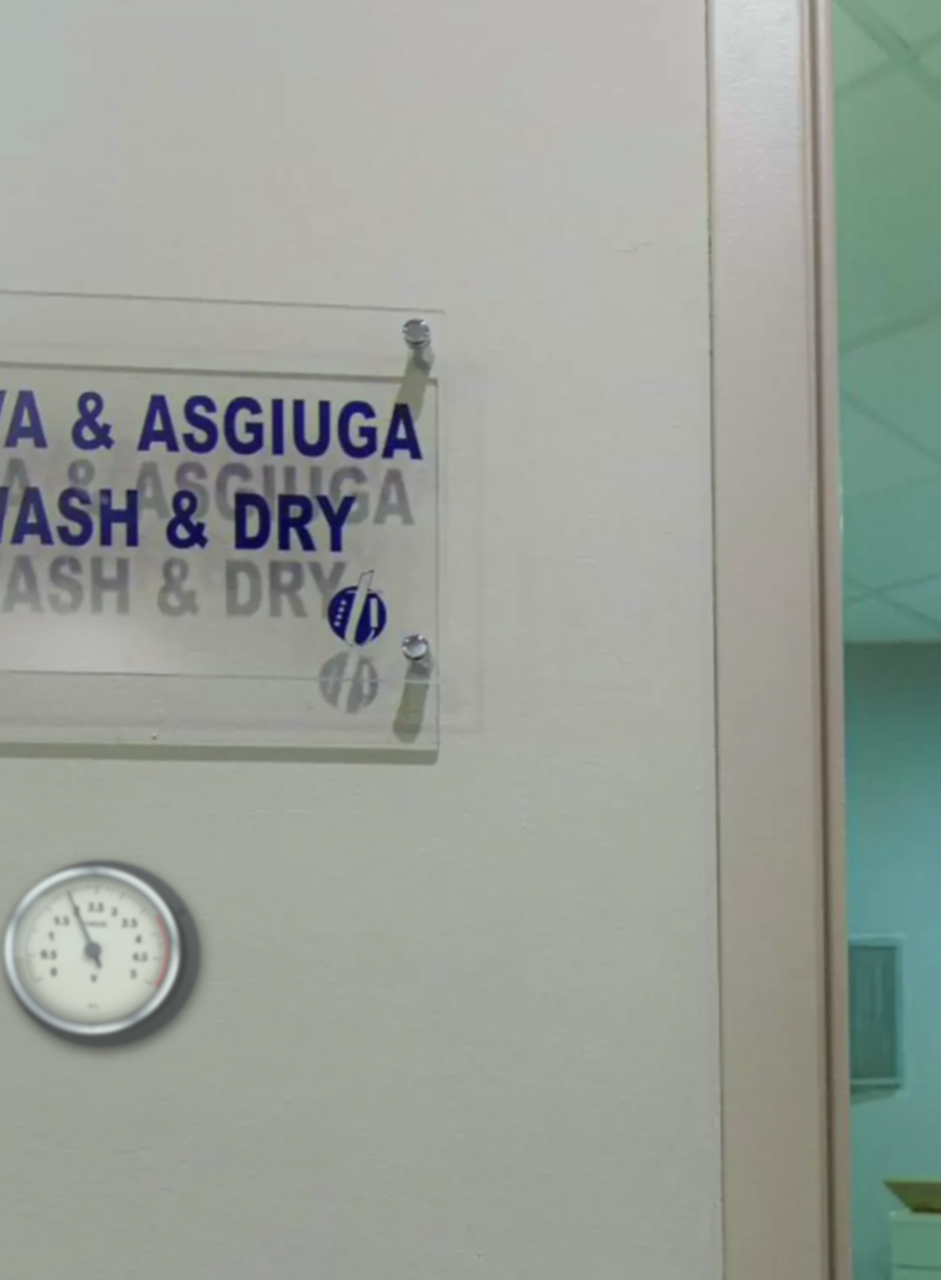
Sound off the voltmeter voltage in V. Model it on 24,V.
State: 2,V
